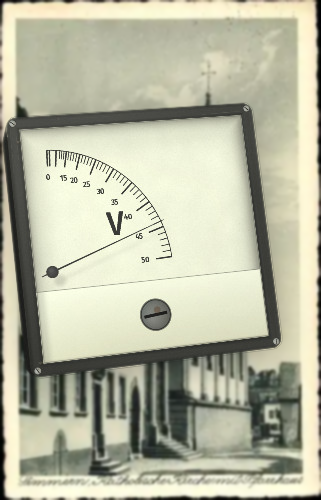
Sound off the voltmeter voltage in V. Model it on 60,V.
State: 44,V
